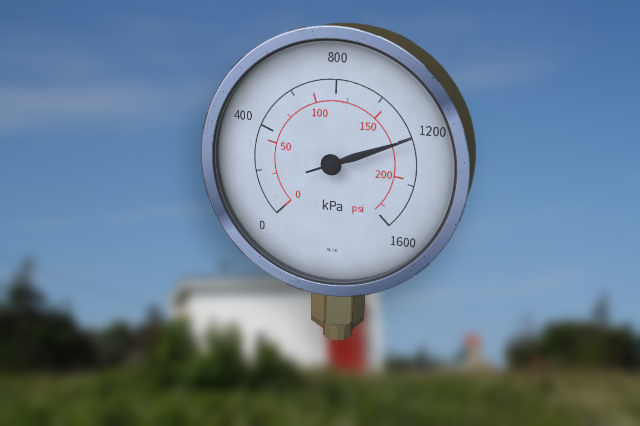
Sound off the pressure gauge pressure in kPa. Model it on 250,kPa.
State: 1200,kPa
